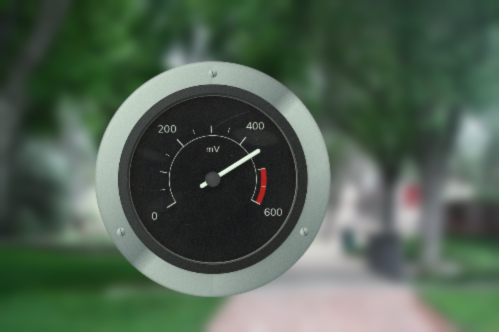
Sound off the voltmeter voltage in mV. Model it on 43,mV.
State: 450,mV
